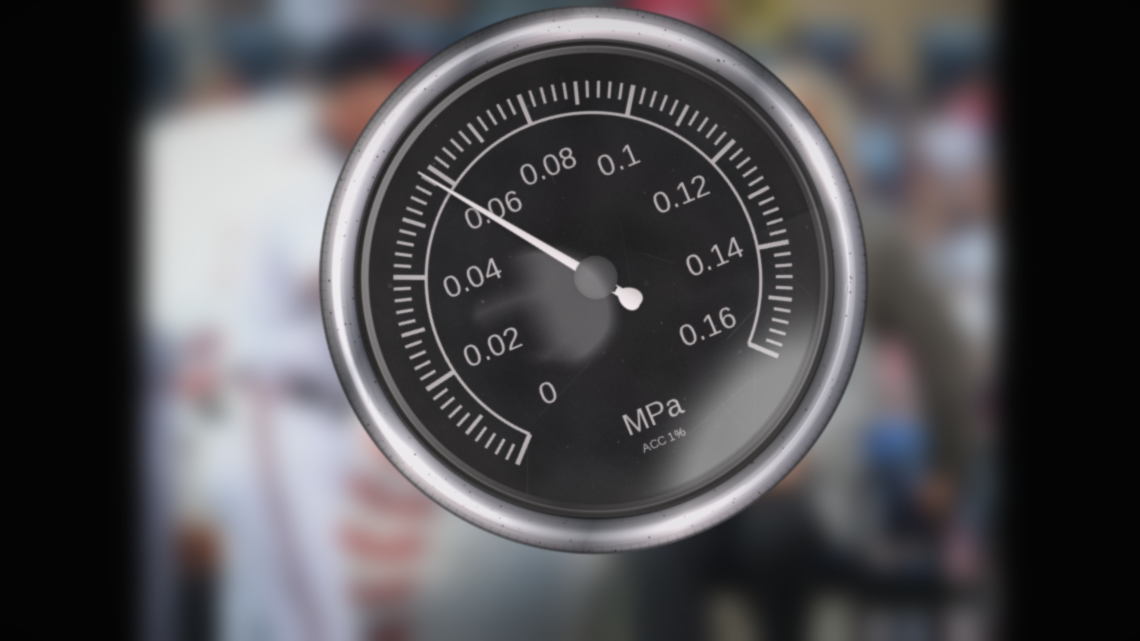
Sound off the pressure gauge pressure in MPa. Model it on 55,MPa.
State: 0.058,MPa
